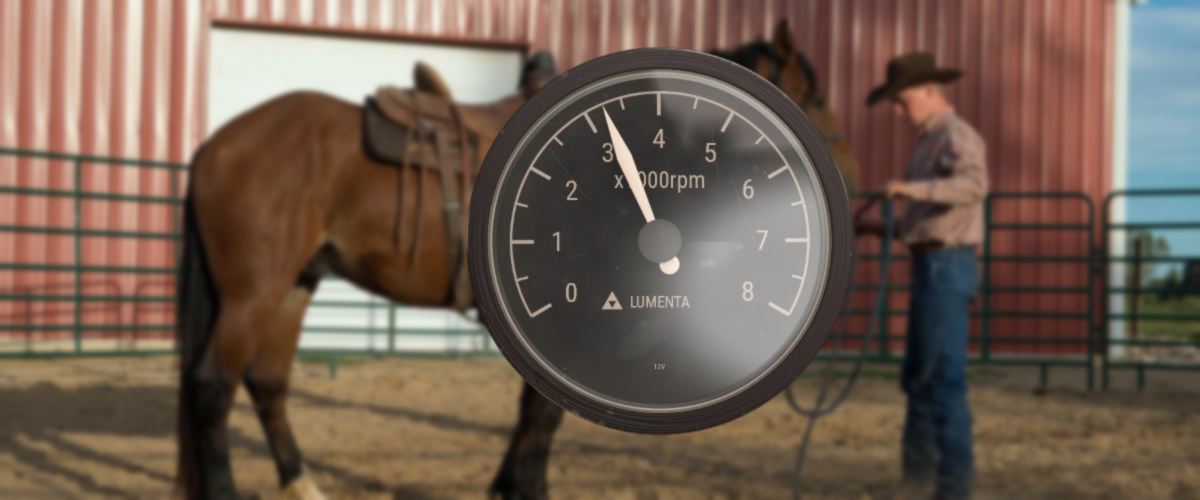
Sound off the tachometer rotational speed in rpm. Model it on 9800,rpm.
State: 3250,rpm
